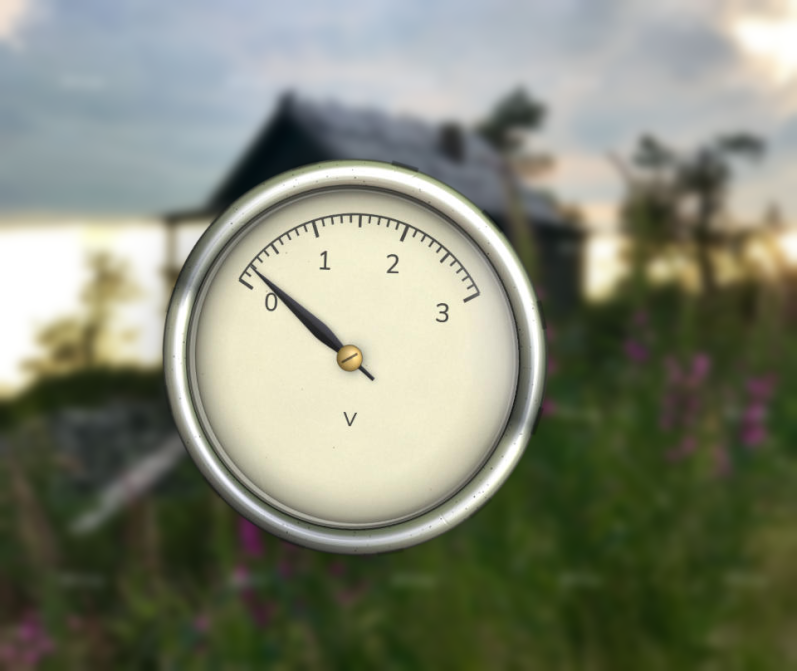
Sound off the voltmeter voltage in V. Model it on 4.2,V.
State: 0.2,V
